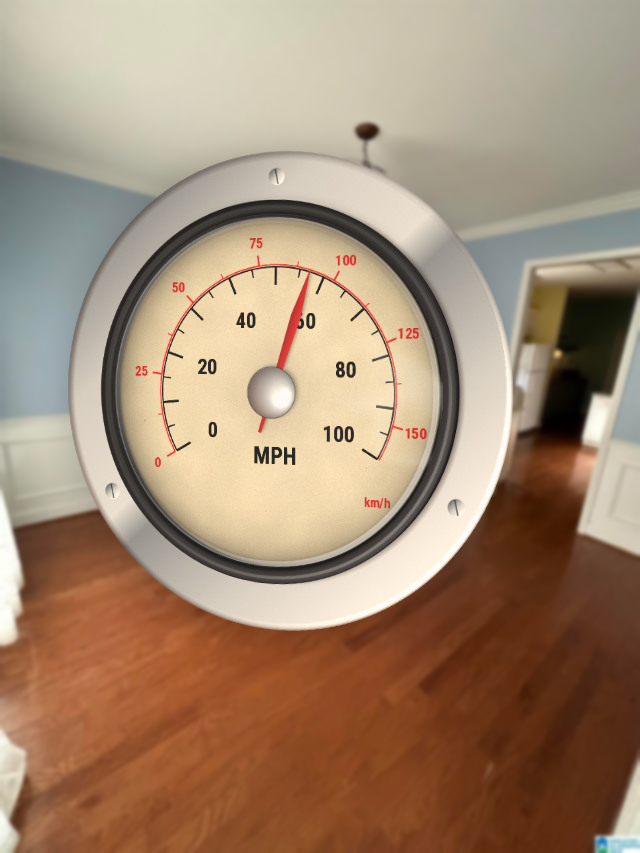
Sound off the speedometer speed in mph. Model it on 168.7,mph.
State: 57.5,mph
